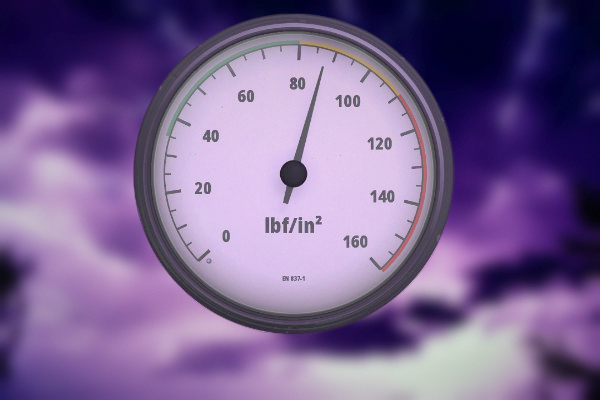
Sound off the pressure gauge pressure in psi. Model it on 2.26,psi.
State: 87.5,psi
